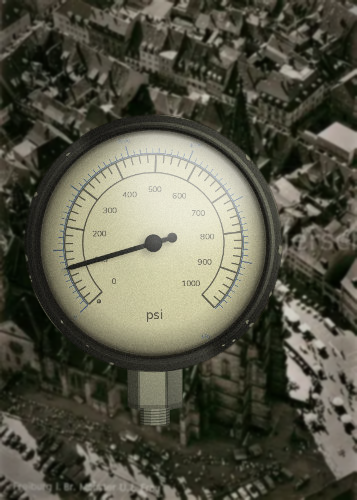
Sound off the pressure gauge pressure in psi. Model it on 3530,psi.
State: 100,psi
